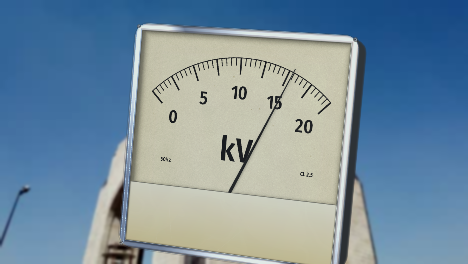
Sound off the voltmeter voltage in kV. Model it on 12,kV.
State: 15.5,kV
